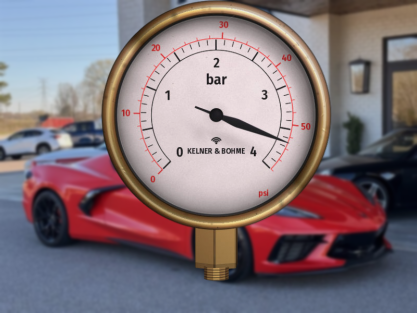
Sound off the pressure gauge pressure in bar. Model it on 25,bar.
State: 3.65,bar
